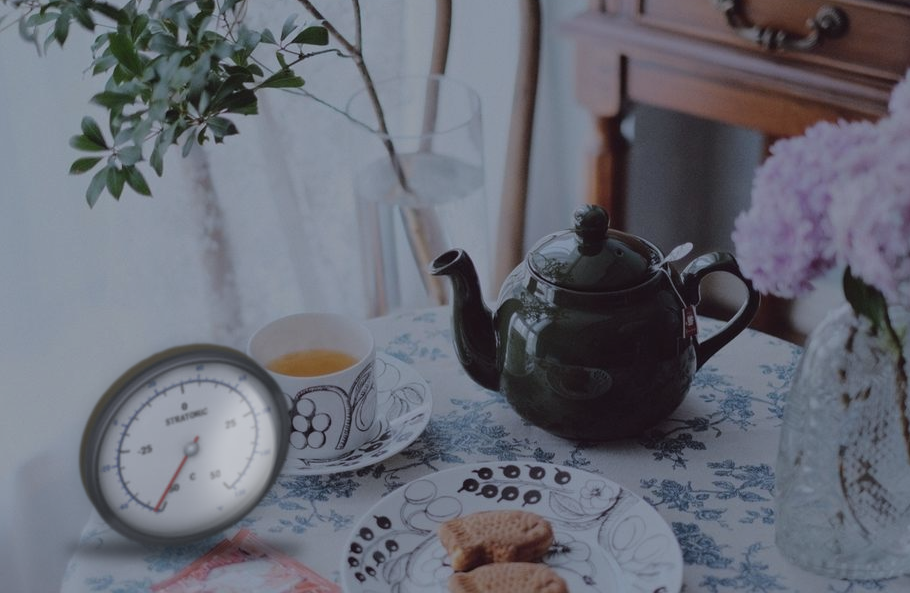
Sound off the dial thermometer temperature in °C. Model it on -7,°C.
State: -47.5,°C
